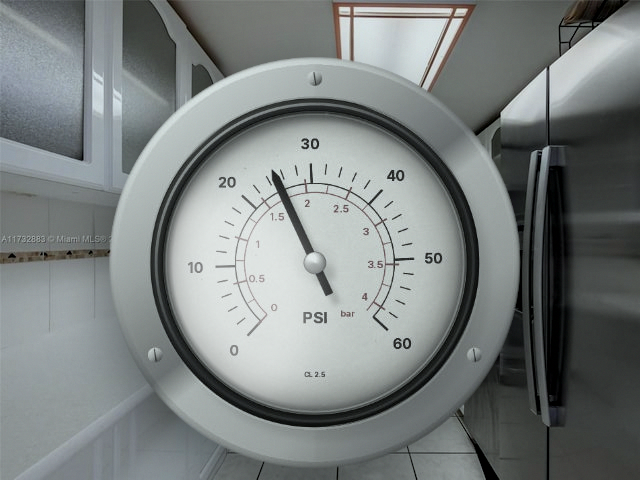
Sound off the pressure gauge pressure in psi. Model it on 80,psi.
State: 25,psi
